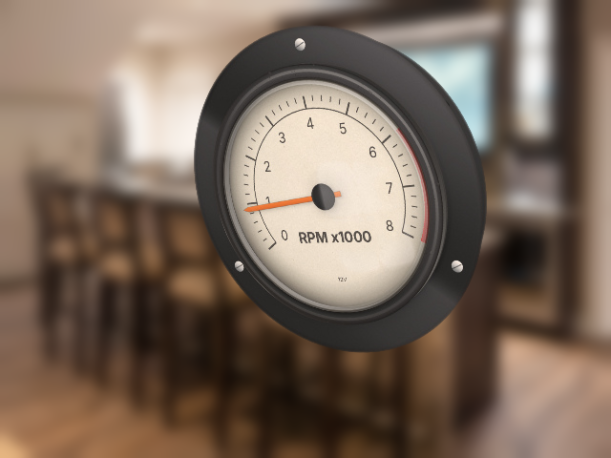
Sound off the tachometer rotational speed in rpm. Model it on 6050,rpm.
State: 900,rpm
